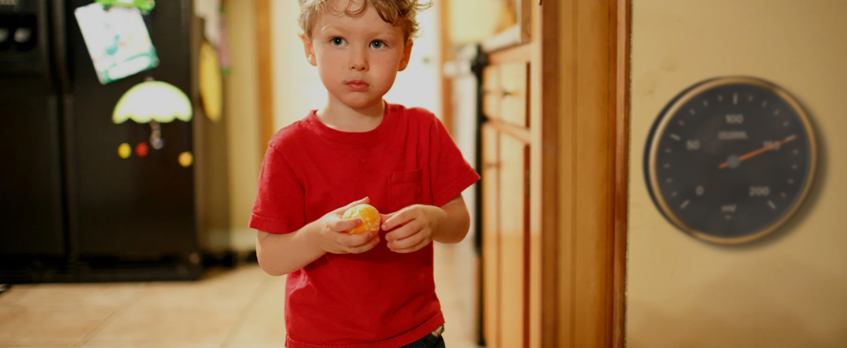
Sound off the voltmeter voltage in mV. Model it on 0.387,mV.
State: 150,mV
